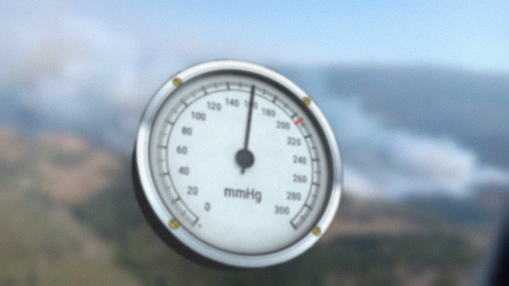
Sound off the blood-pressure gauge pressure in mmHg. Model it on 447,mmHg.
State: 160,mmHg
